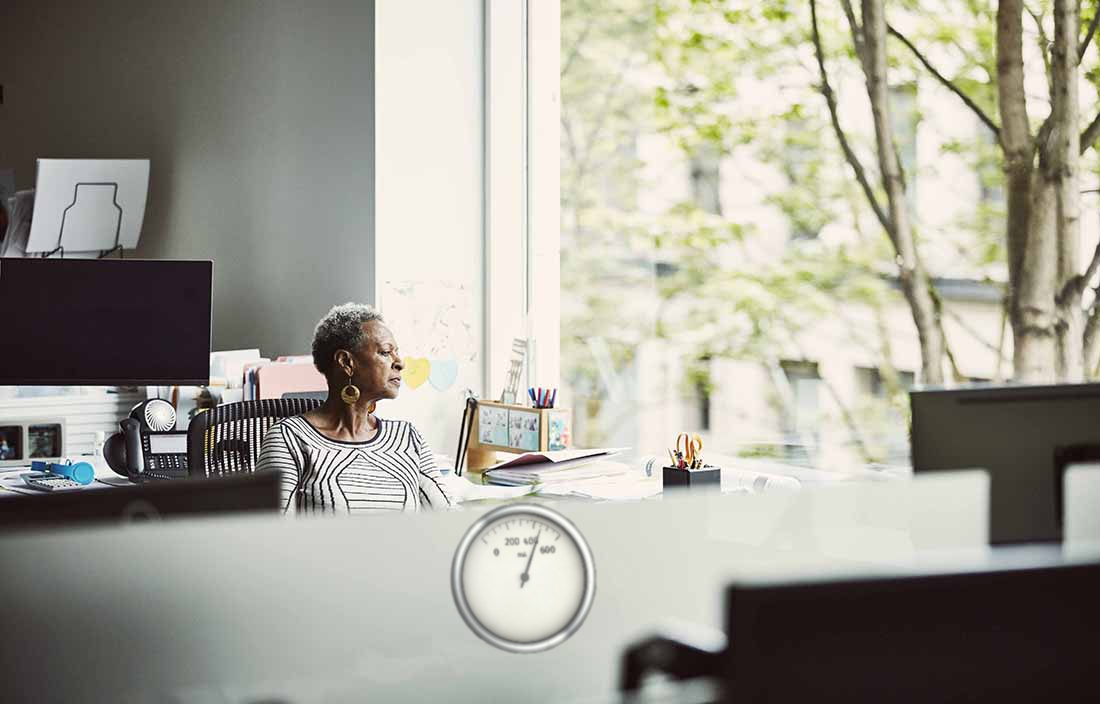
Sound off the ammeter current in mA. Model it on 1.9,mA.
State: 450,mA
